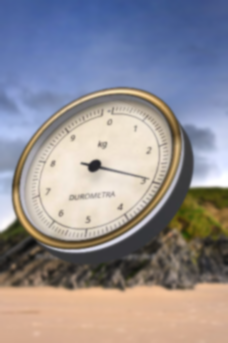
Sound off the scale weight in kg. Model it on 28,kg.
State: 3,kg
